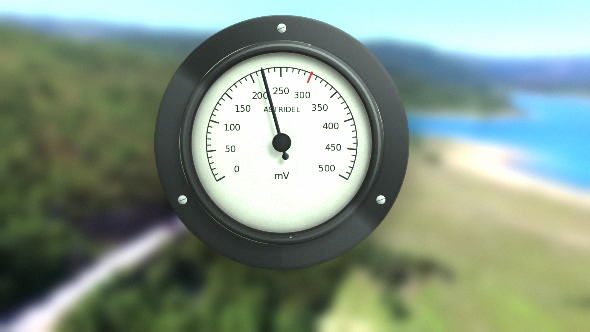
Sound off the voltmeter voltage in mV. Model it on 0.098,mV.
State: 220,mV
